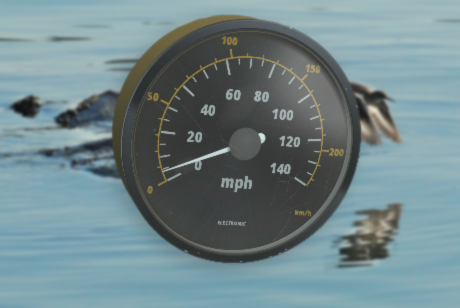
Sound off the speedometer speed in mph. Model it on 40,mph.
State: 5,mph
